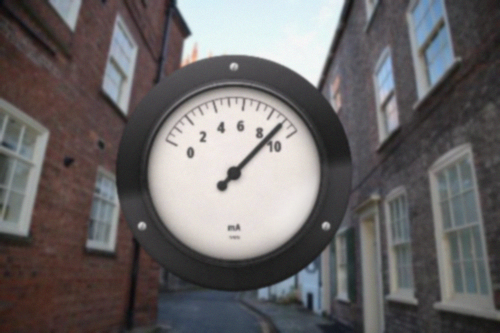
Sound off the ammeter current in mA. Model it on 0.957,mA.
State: 9,mA
